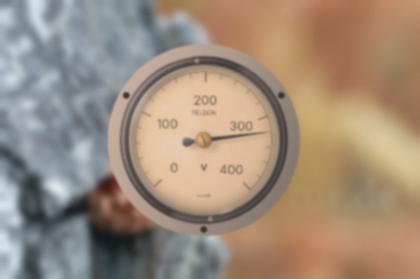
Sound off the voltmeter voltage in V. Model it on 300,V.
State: 320,V
